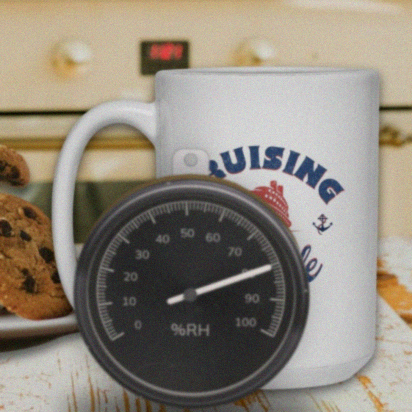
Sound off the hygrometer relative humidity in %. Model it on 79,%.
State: 80,%
